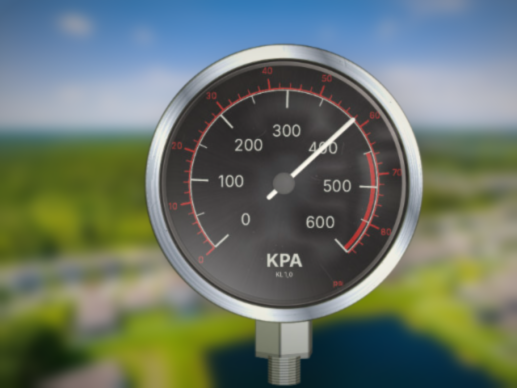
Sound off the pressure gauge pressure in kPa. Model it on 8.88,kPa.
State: 400,kPa
